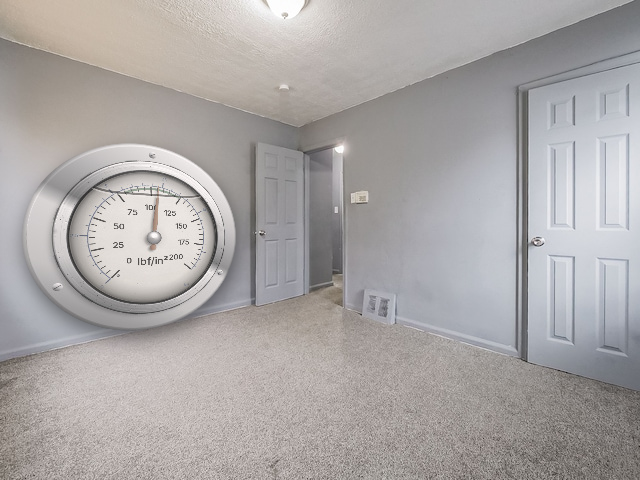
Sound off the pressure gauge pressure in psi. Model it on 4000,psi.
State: 105,psi
